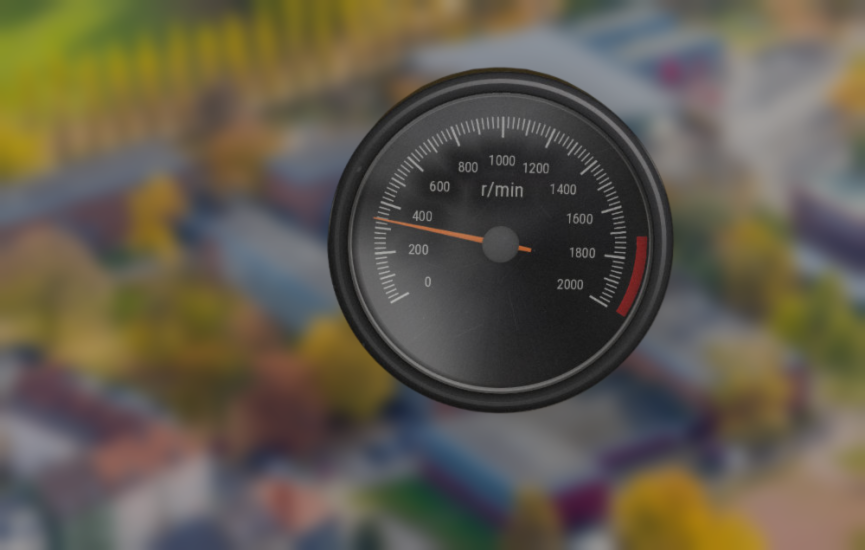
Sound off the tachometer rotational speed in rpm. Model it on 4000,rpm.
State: 340,rpm
